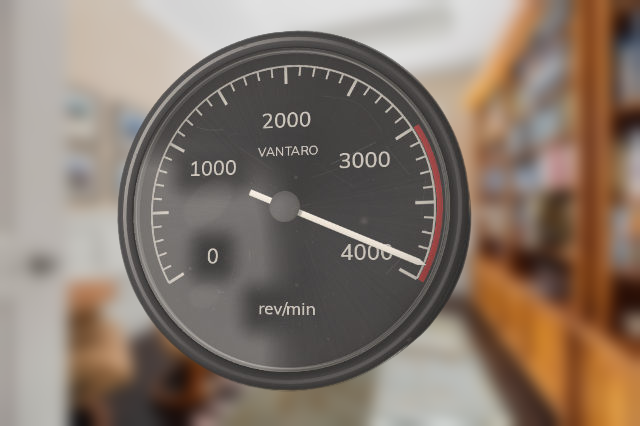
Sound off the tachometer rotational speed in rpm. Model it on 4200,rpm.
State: 3900,rpm
